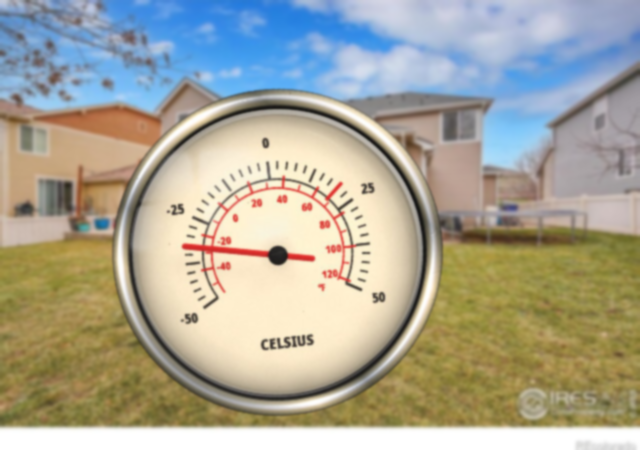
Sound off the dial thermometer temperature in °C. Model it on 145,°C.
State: -32.5,°C
